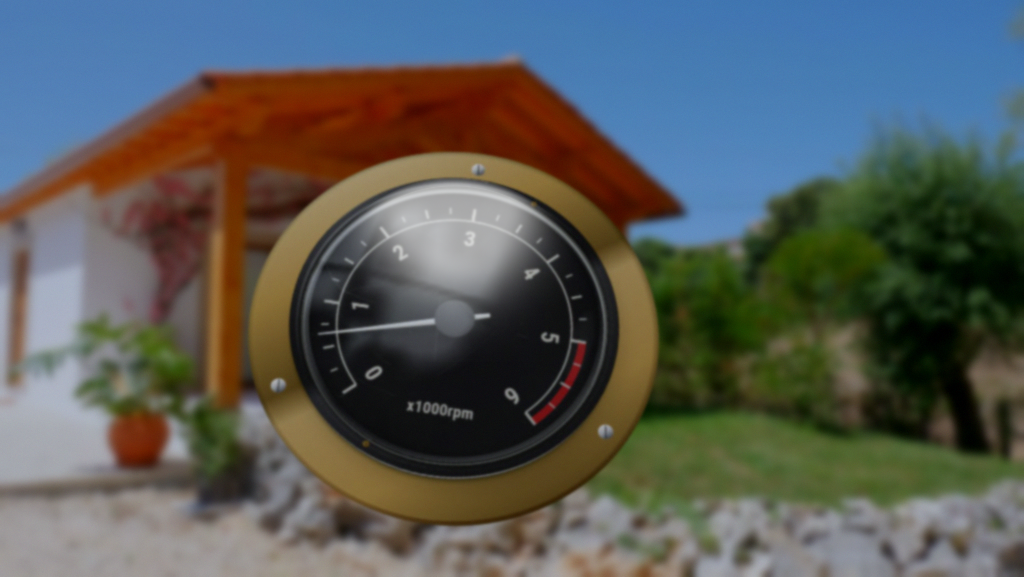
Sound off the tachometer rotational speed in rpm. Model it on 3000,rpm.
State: 625,rpm
